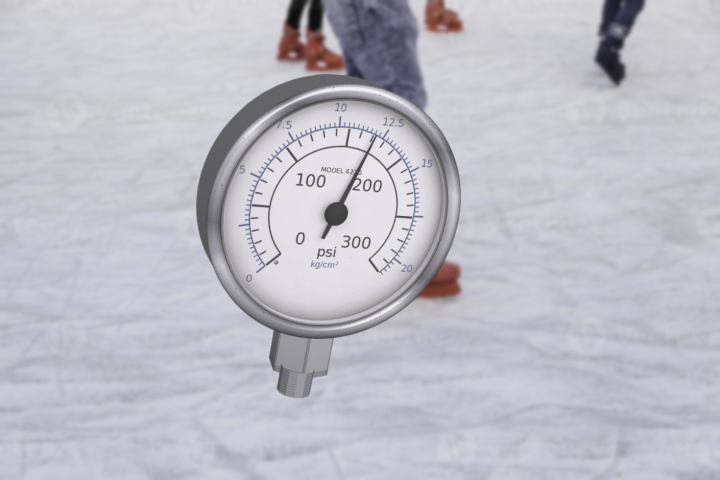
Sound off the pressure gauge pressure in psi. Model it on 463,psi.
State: 170,psi
